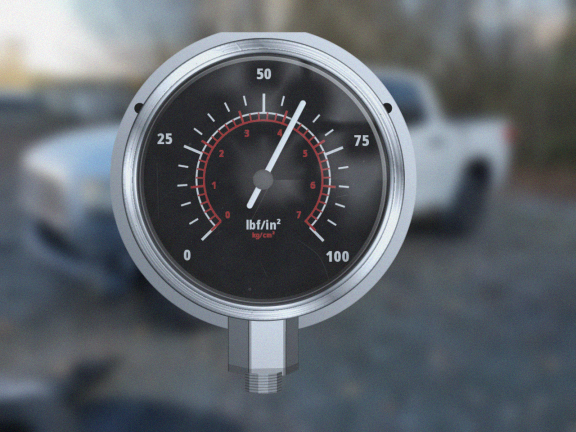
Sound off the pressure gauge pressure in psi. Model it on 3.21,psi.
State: 60,psi
